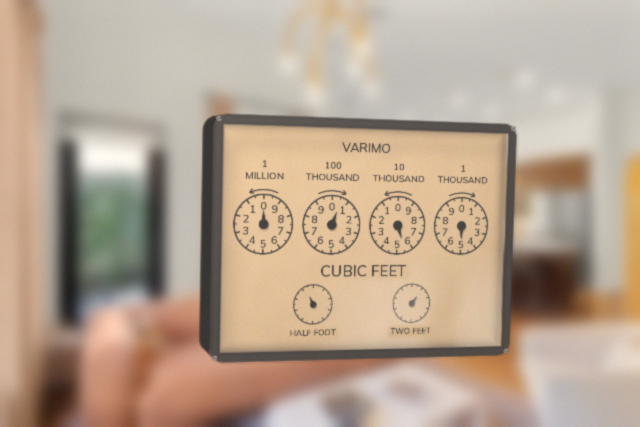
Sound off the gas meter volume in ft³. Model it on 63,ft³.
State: 5500,ft³
